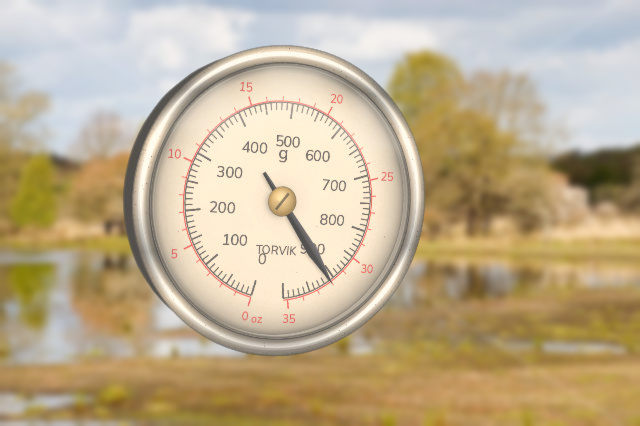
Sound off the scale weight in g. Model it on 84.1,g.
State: 910,g
